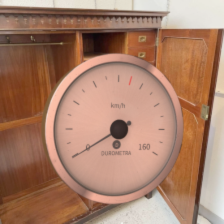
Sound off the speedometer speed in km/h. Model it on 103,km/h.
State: 0,km/h
